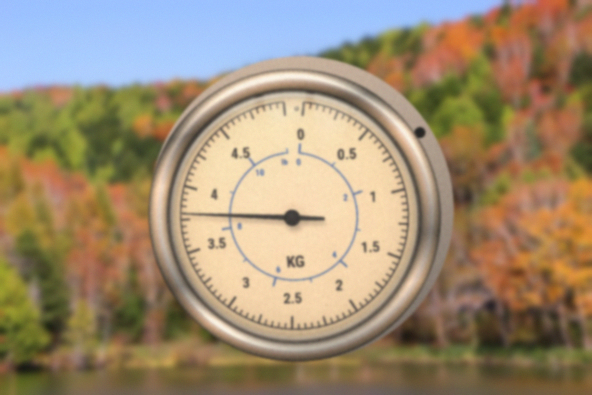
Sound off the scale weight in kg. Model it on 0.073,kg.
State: 3.8,kg
